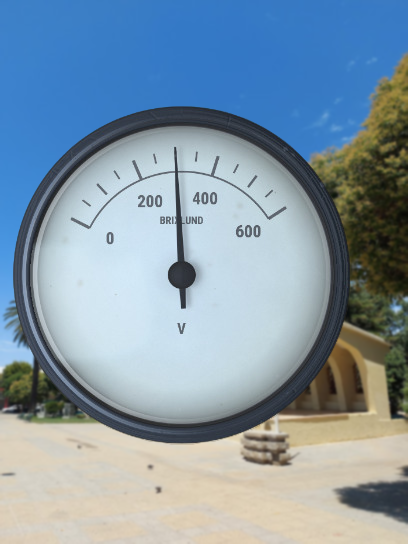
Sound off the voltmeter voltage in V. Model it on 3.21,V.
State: 300,V
